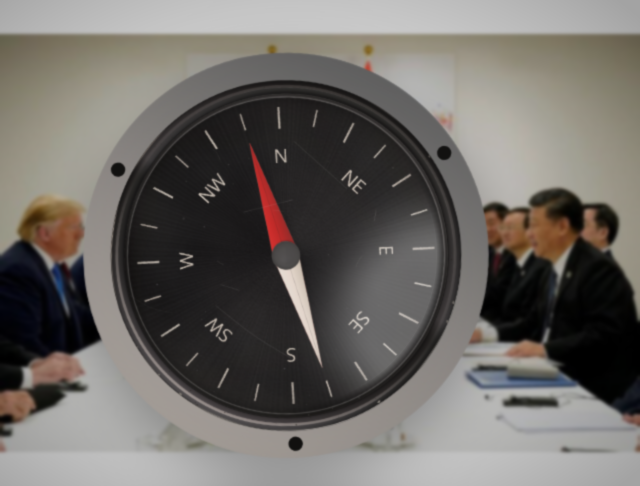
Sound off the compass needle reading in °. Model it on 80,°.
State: 345,°
